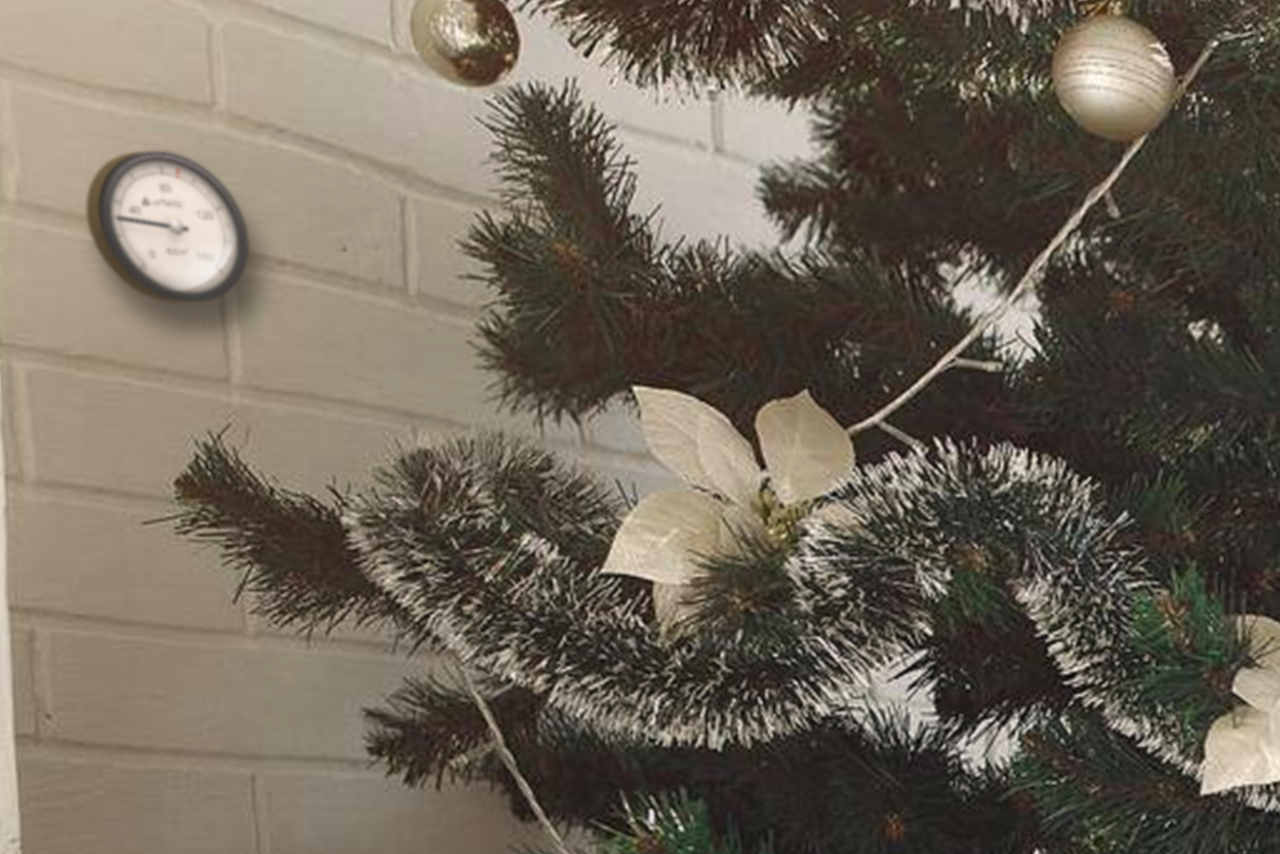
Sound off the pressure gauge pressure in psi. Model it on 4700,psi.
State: 30,psi
